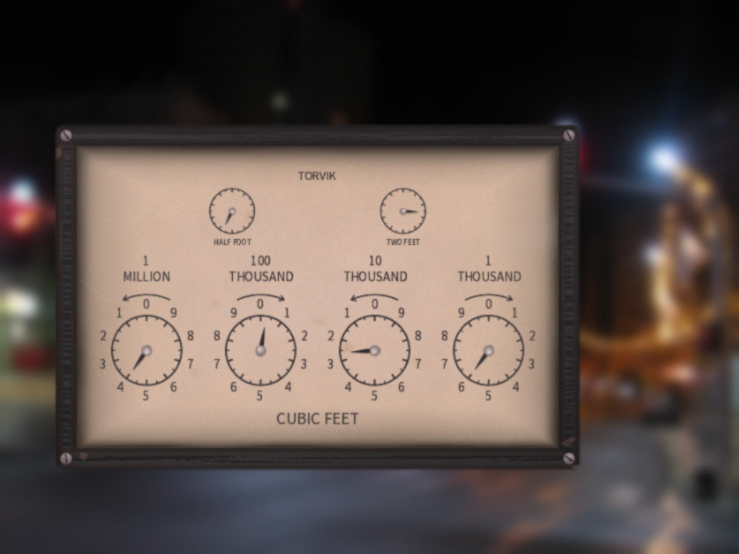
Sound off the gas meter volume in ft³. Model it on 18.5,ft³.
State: 402600,ft³
